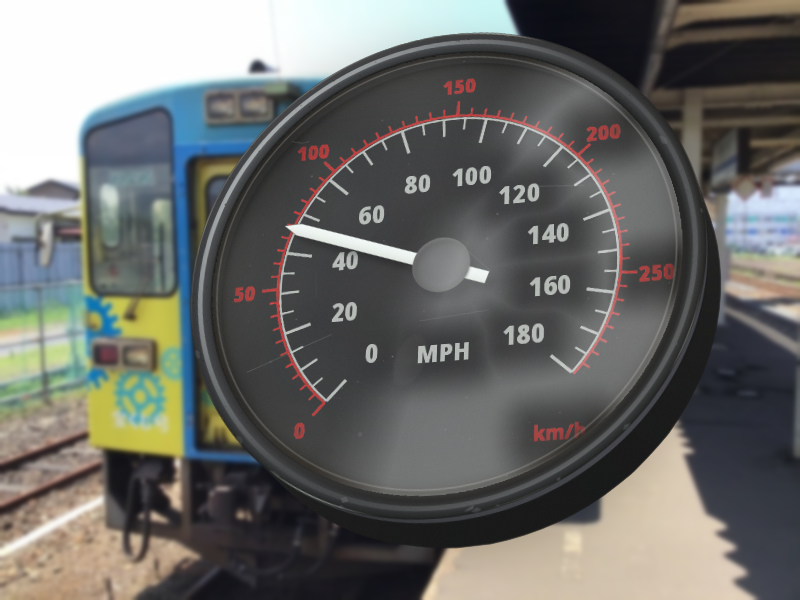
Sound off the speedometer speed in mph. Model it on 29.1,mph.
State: 45,mph
